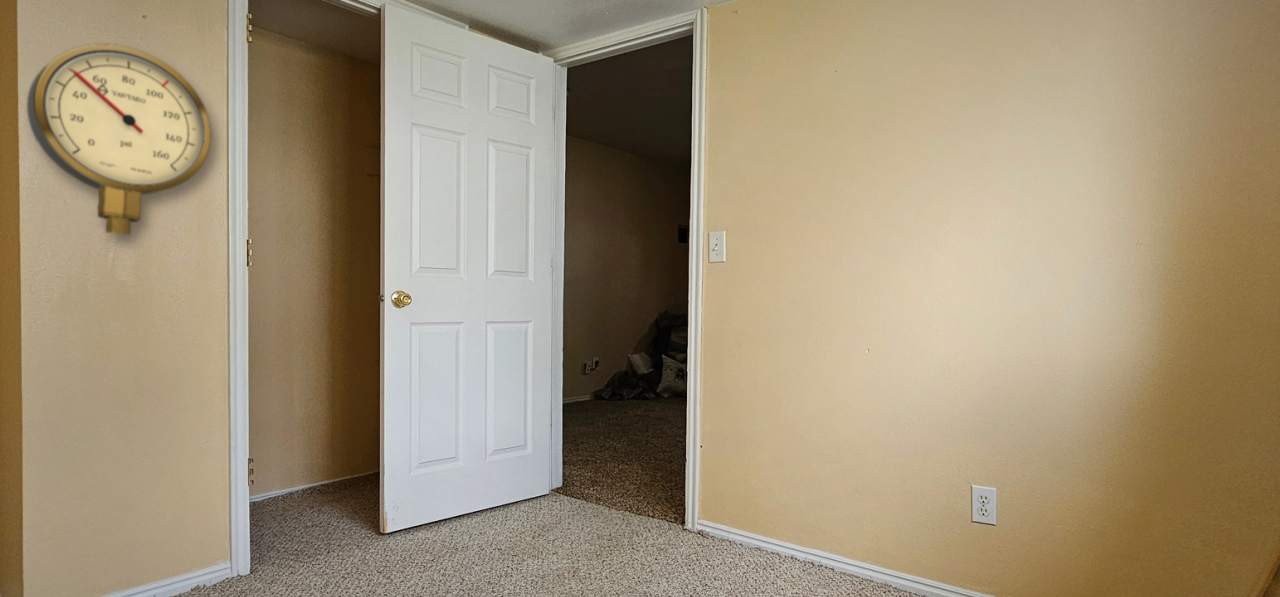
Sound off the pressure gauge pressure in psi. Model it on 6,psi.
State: 50,psi
